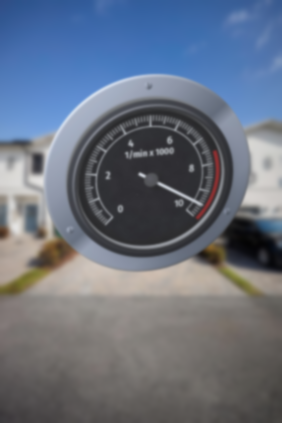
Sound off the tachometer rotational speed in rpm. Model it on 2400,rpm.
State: 9500,rpm
